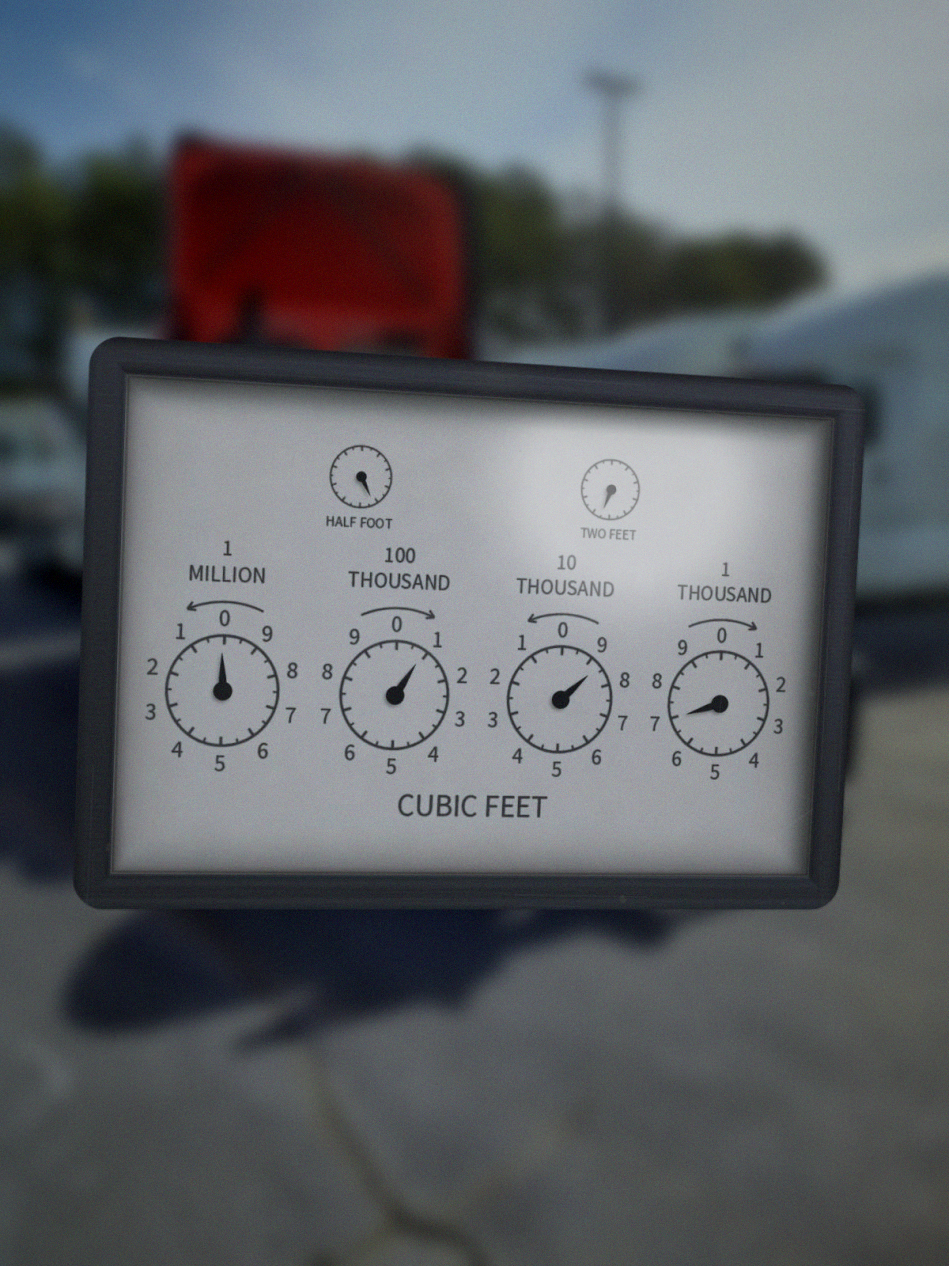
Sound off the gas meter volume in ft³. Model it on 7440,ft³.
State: 8700,ft³
